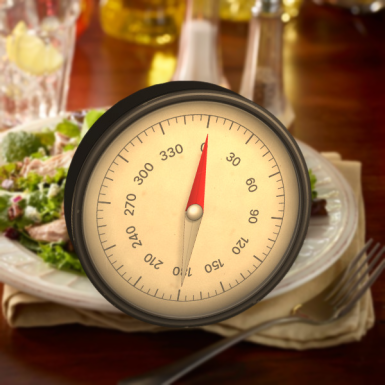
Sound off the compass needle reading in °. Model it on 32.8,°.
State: 0,°
